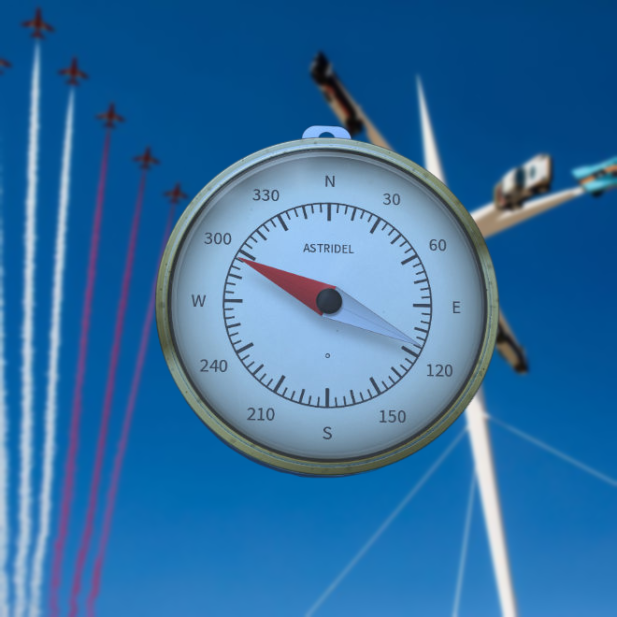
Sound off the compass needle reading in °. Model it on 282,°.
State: 295,°
